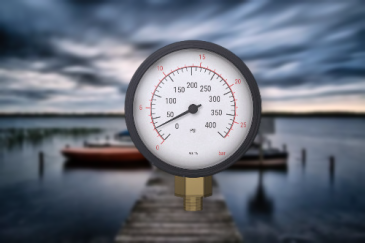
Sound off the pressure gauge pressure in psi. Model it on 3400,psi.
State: 30,psi
